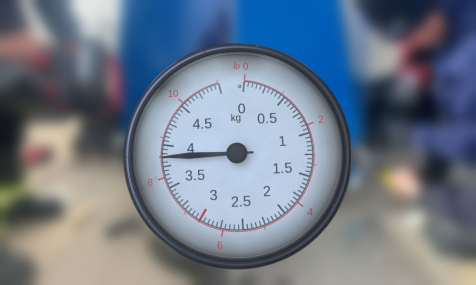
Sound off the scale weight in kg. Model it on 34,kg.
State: 3.85,kg
